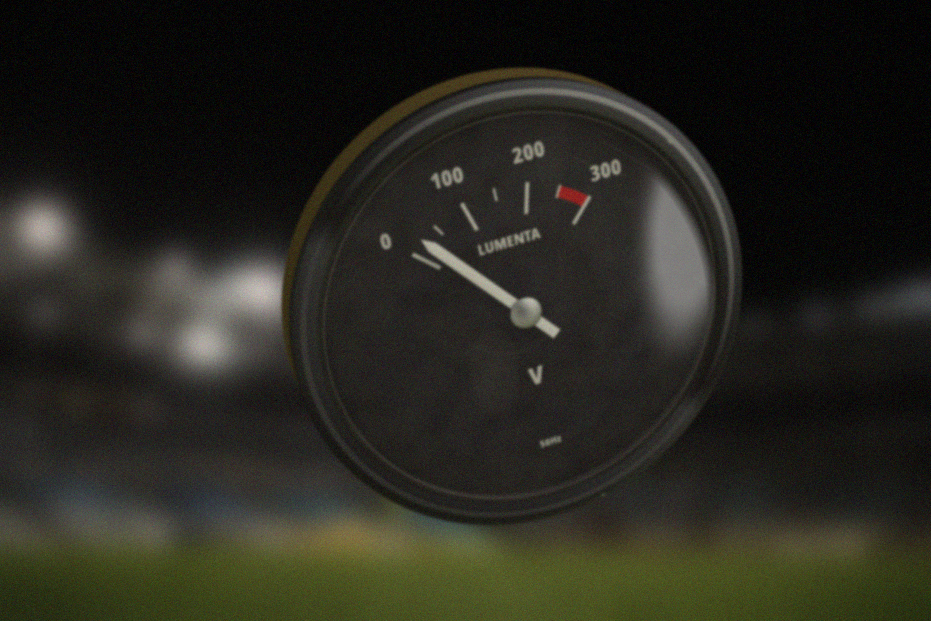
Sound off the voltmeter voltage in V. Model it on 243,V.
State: 25,V
